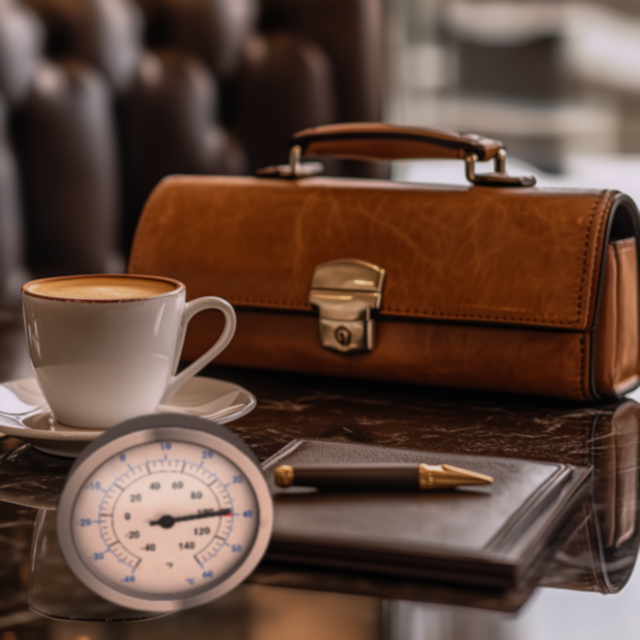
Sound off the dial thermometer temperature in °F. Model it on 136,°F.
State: 100,°F
